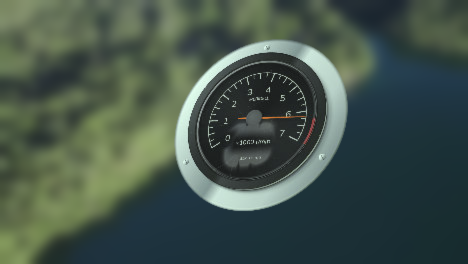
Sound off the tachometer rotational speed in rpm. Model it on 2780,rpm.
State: 6250,rpm
